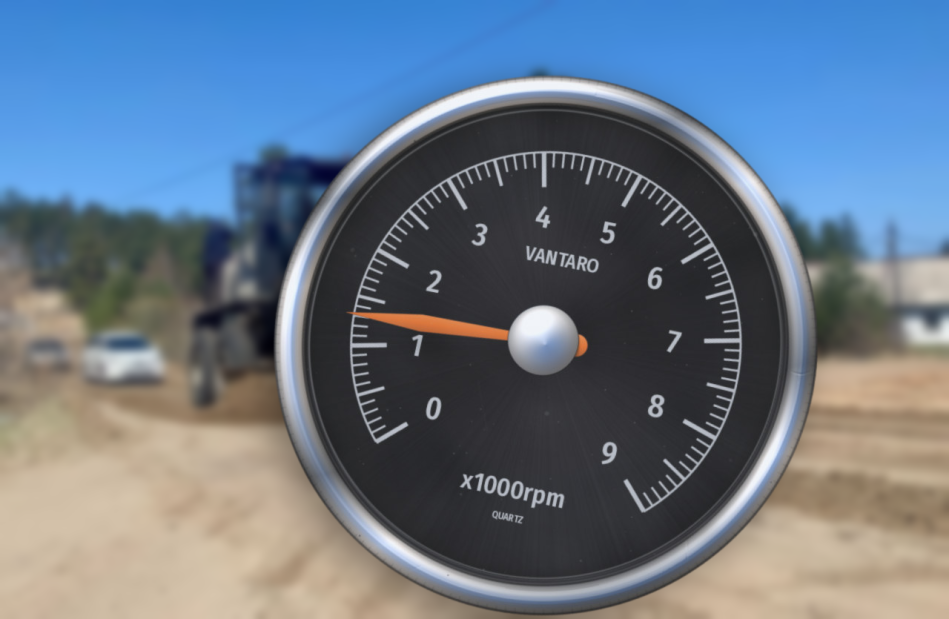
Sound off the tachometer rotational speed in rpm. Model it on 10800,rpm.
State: 1300,rpm
